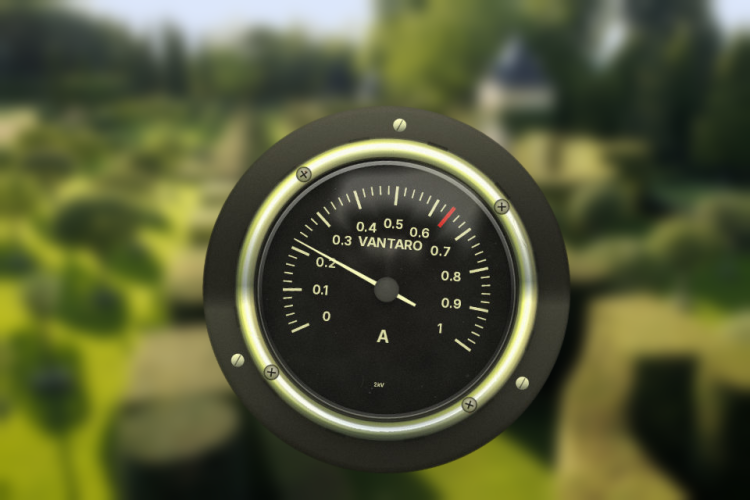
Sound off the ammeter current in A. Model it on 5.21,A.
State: 0.22,A
